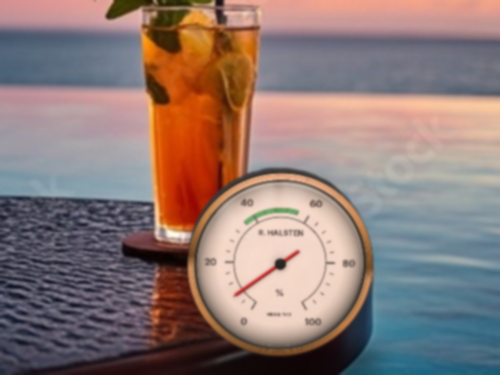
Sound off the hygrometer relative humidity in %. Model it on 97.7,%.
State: 8,%
